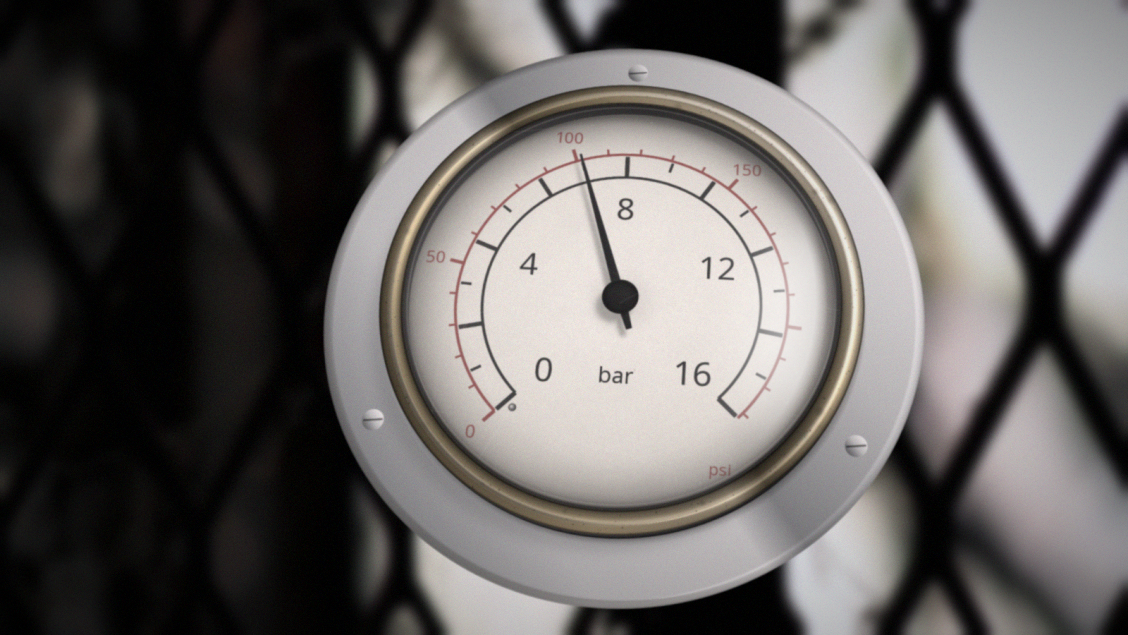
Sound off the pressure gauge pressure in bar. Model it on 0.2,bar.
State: 7,bar
